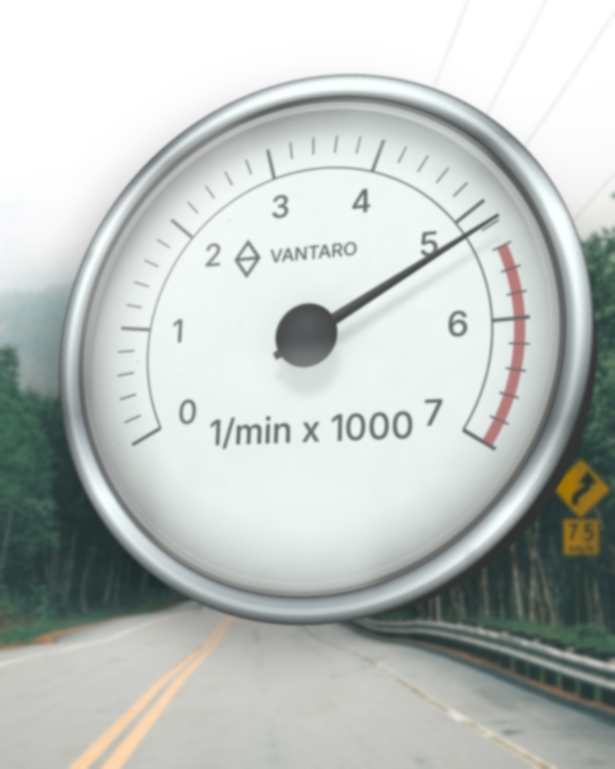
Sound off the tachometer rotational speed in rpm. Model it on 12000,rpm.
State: 5200,rpm
